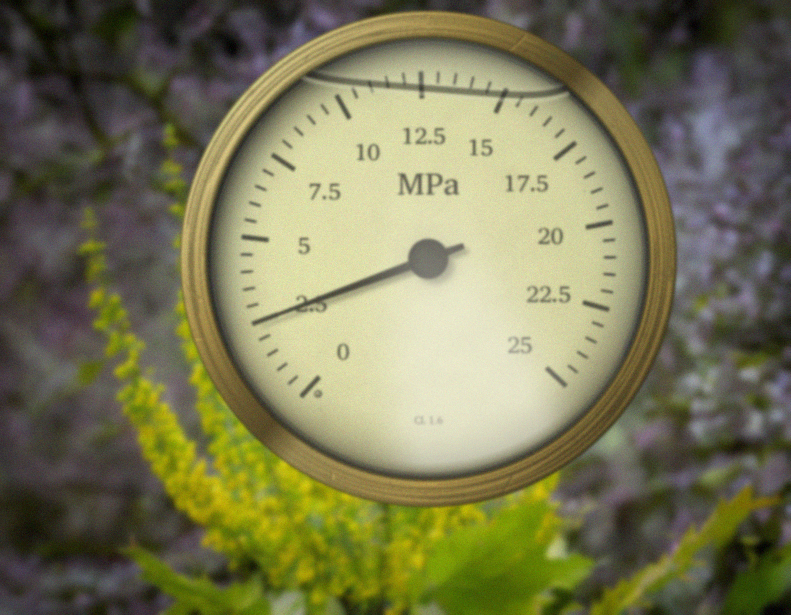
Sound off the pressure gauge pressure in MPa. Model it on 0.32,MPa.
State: 2.5,MPa
